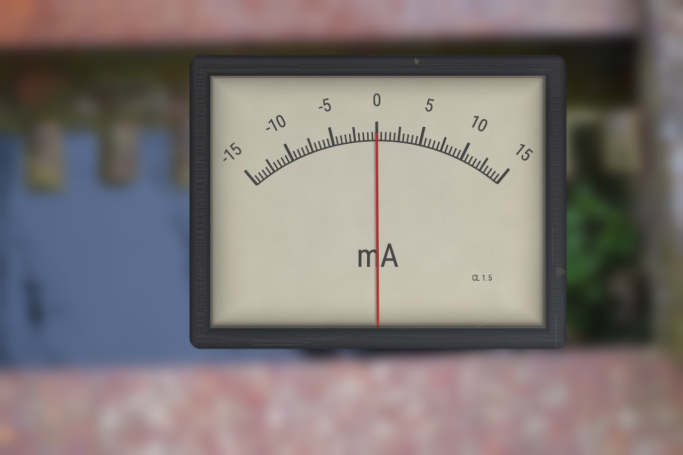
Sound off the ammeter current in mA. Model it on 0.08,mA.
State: 0,mA
